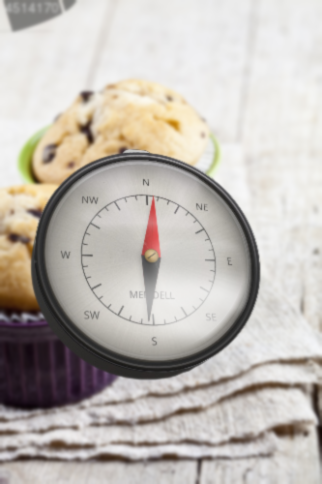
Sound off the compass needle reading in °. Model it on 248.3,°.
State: 5,°
